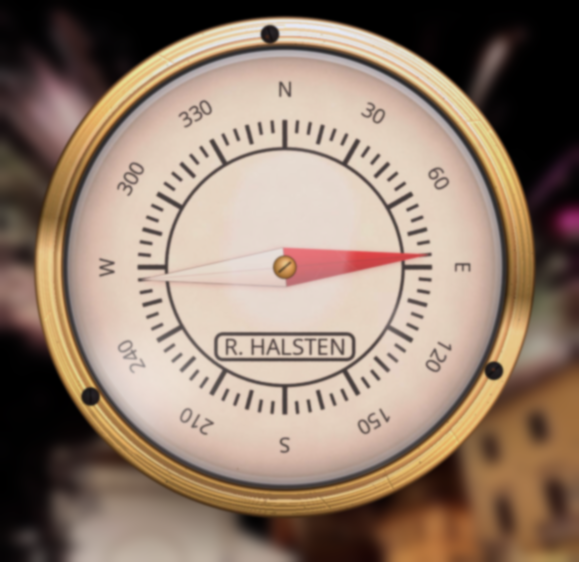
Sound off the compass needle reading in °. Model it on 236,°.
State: 85,°
